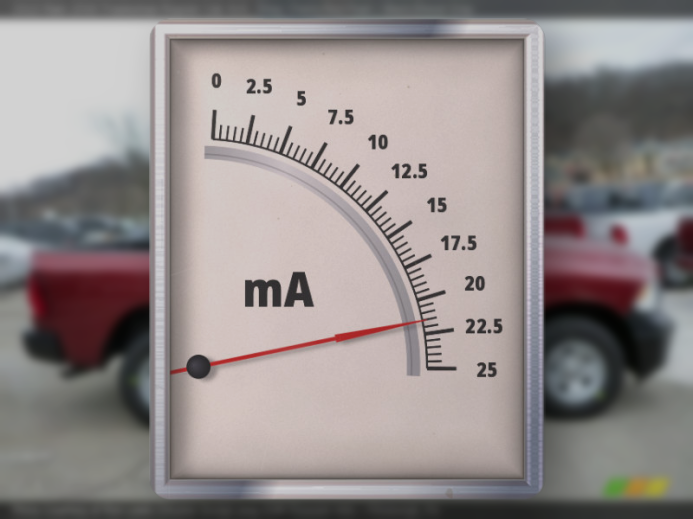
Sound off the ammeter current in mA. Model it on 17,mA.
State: 21.5,mA
